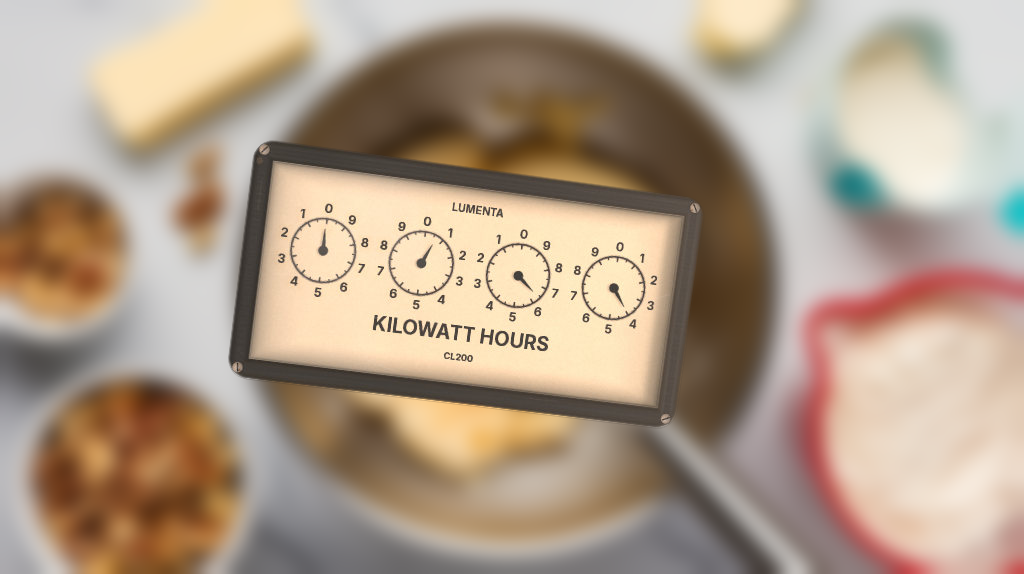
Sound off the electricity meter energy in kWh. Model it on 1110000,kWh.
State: 64,kWh
